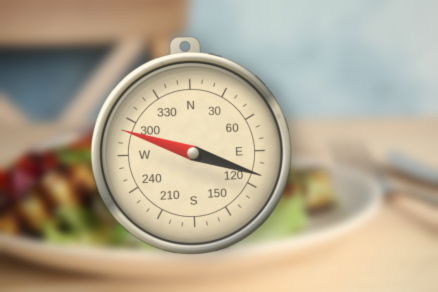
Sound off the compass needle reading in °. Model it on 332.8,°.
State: 290,°
